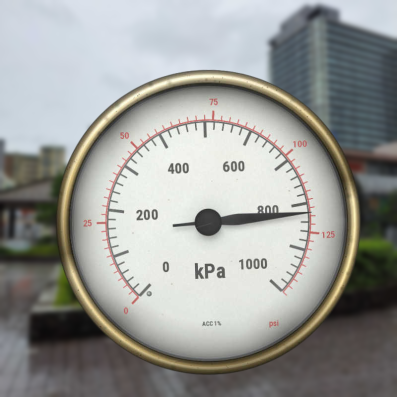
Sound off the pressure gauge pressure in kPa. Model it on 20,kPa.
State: 820,kPa
